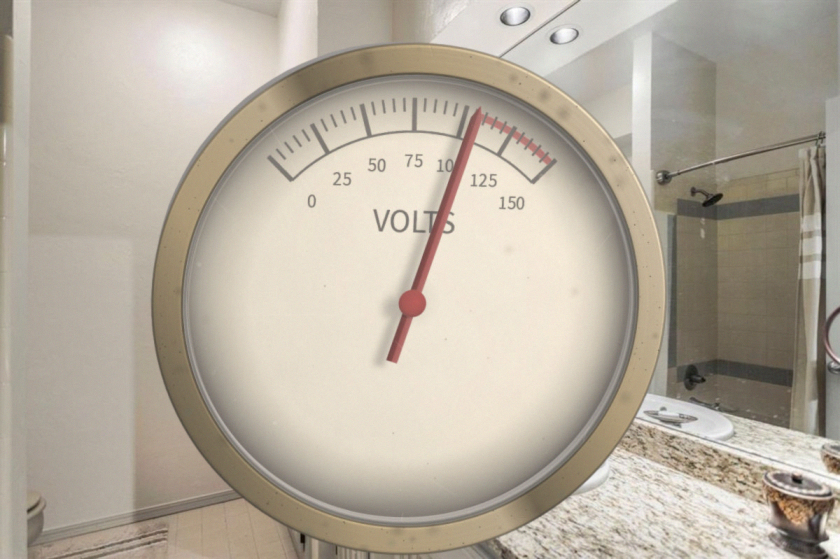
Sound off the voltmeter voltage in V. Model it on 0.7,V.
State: 105,V
